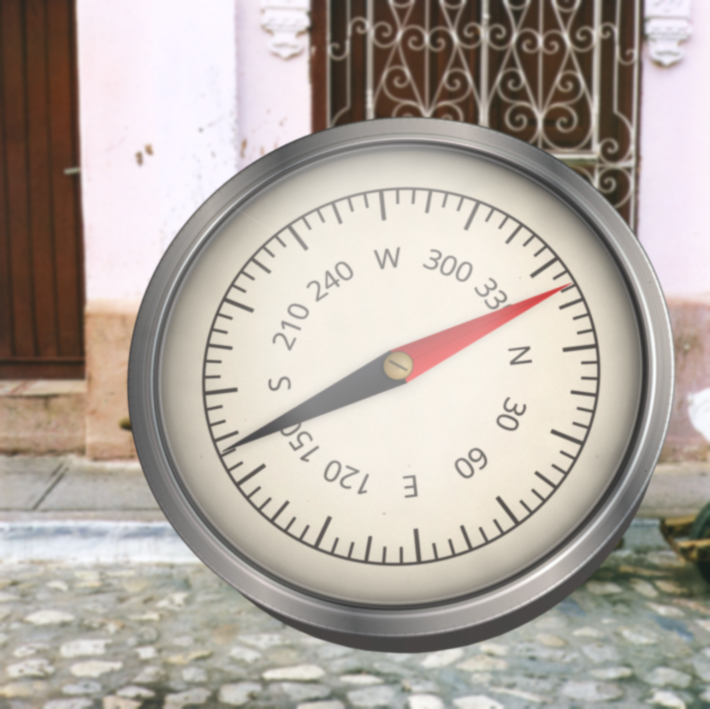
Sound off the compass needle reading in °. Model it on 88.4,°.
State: 340,°
